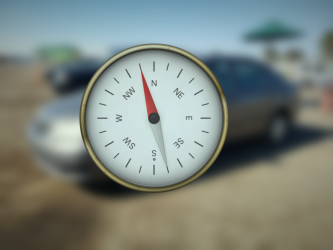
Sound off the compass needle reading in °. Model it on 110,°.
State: 345,°
